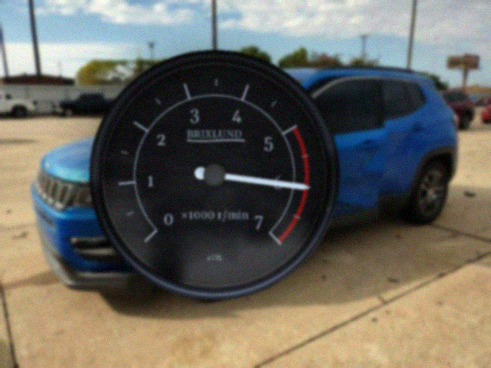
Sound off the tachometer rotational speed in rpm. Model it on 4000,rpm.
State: 6000,rpm
